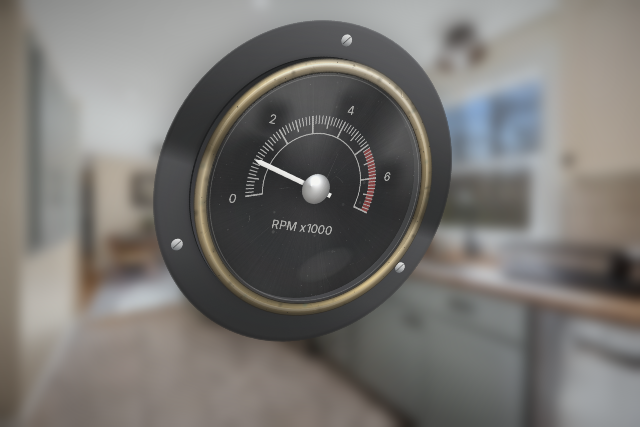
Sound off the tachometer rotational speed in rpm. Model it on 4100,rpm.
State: 1000,rpm
